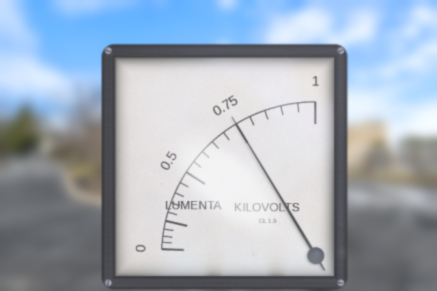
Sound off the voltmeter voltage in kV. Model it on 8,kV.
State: 0.75,kV
